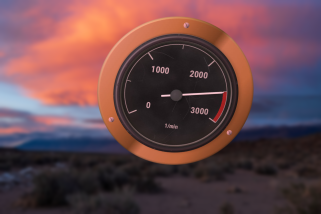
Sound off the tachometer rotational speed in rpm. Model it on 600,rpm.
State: 2500,rpm
